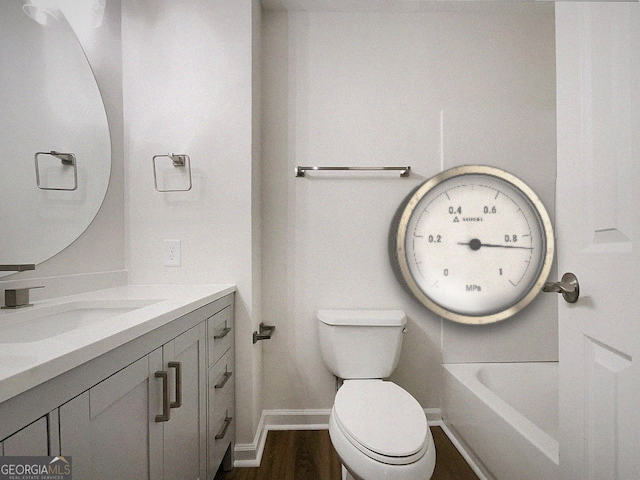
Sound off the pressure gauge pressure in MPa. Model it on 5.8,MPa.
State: 0.85,MPa
